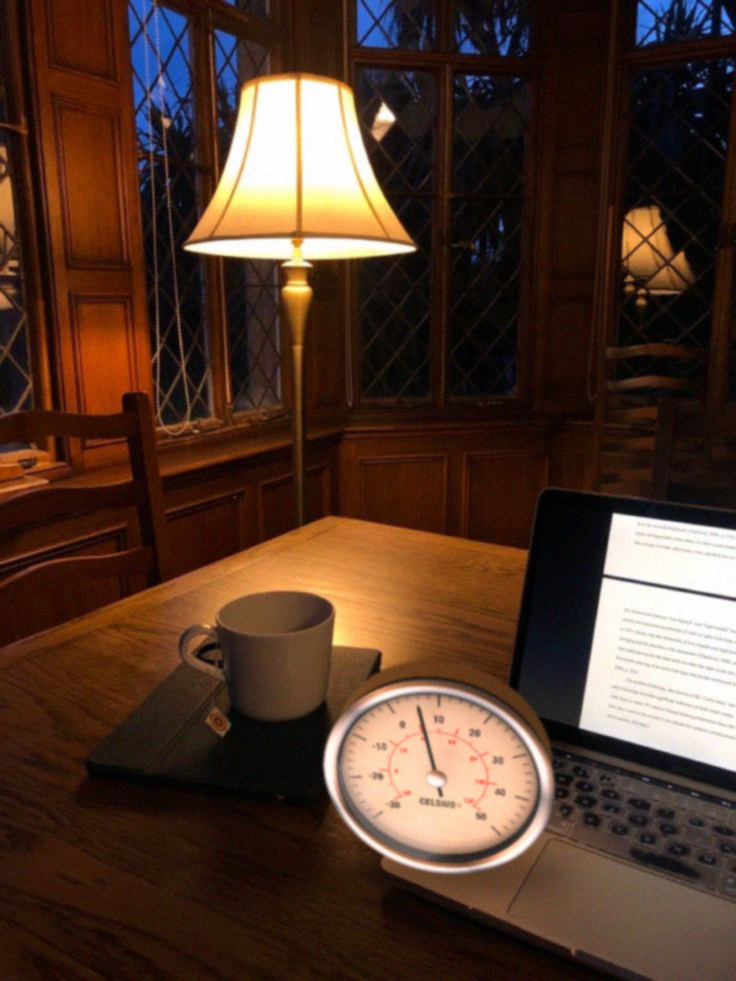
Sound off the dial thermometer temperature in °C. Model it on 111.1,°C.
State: 6,°C
